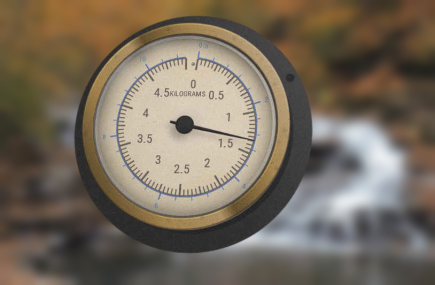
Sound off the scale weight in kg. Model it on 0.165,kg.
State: 1.35,kg
